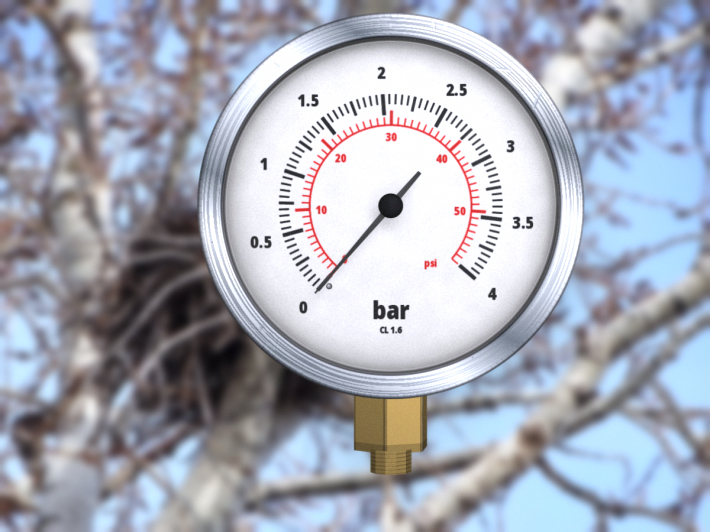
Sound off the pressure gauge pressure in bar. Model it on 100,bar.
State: 0,bar
